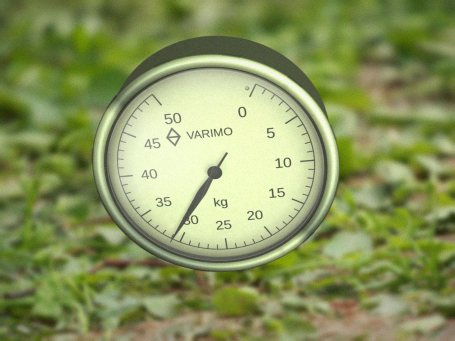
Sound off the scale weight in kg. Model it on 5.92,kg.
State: 31,kg
